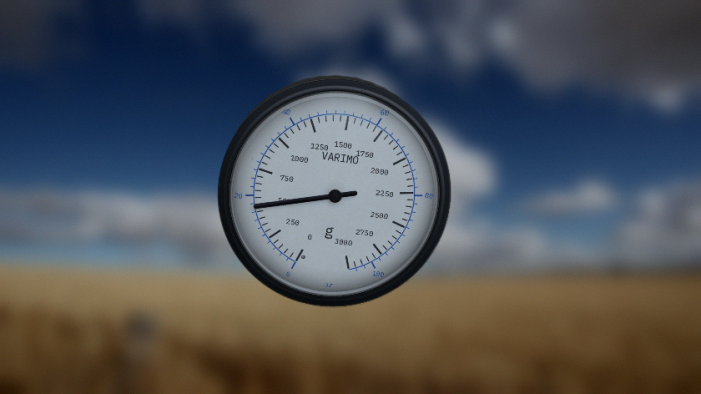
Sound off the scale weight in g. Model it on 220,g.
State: 500,g
